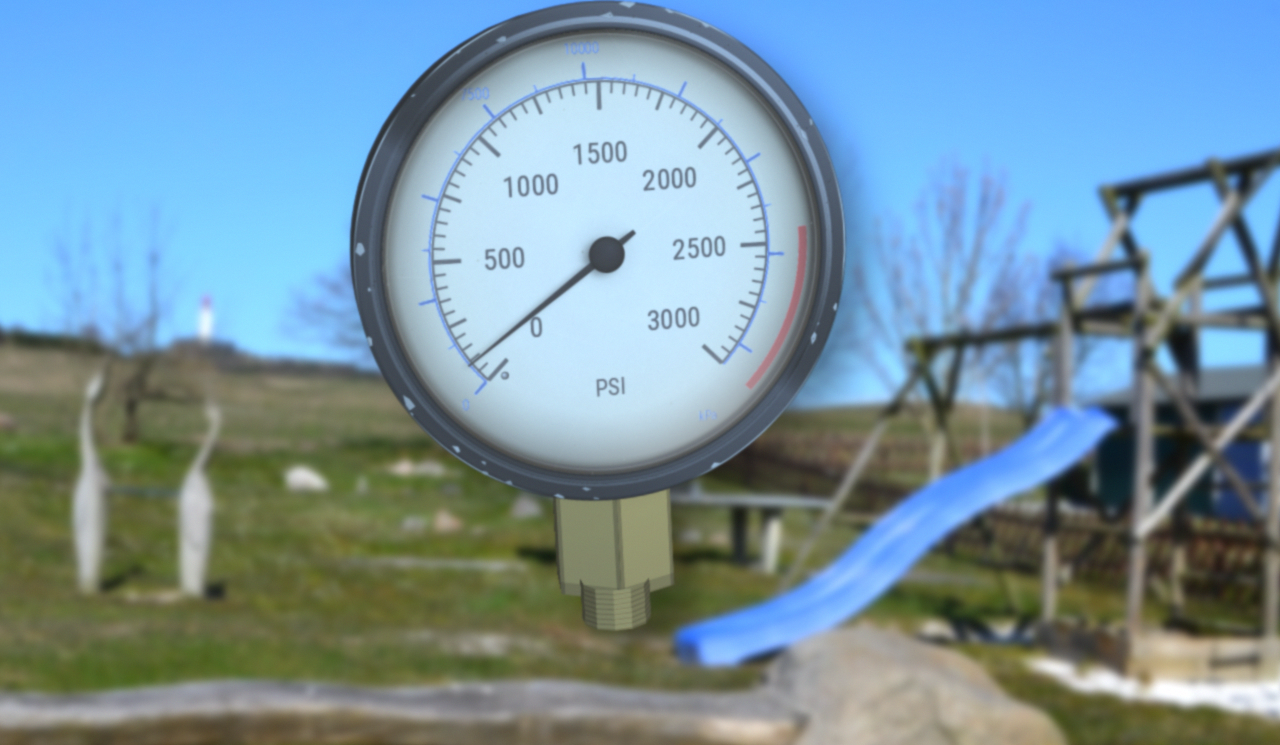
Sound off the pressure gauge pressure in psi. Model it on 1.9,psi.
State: 100,psi
